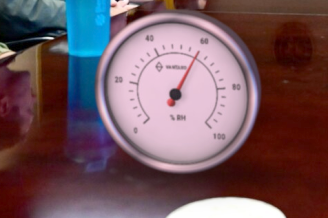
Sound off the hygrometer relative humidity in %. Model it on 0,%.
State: 60,%
